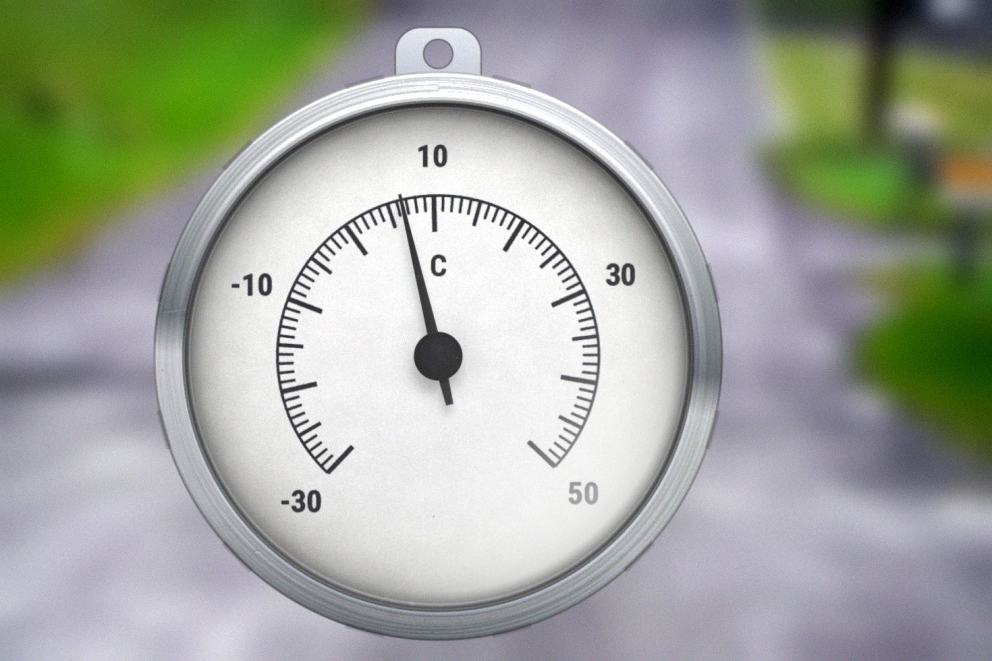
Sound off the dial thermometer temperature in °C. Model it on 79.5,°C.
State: 6.5,°C
